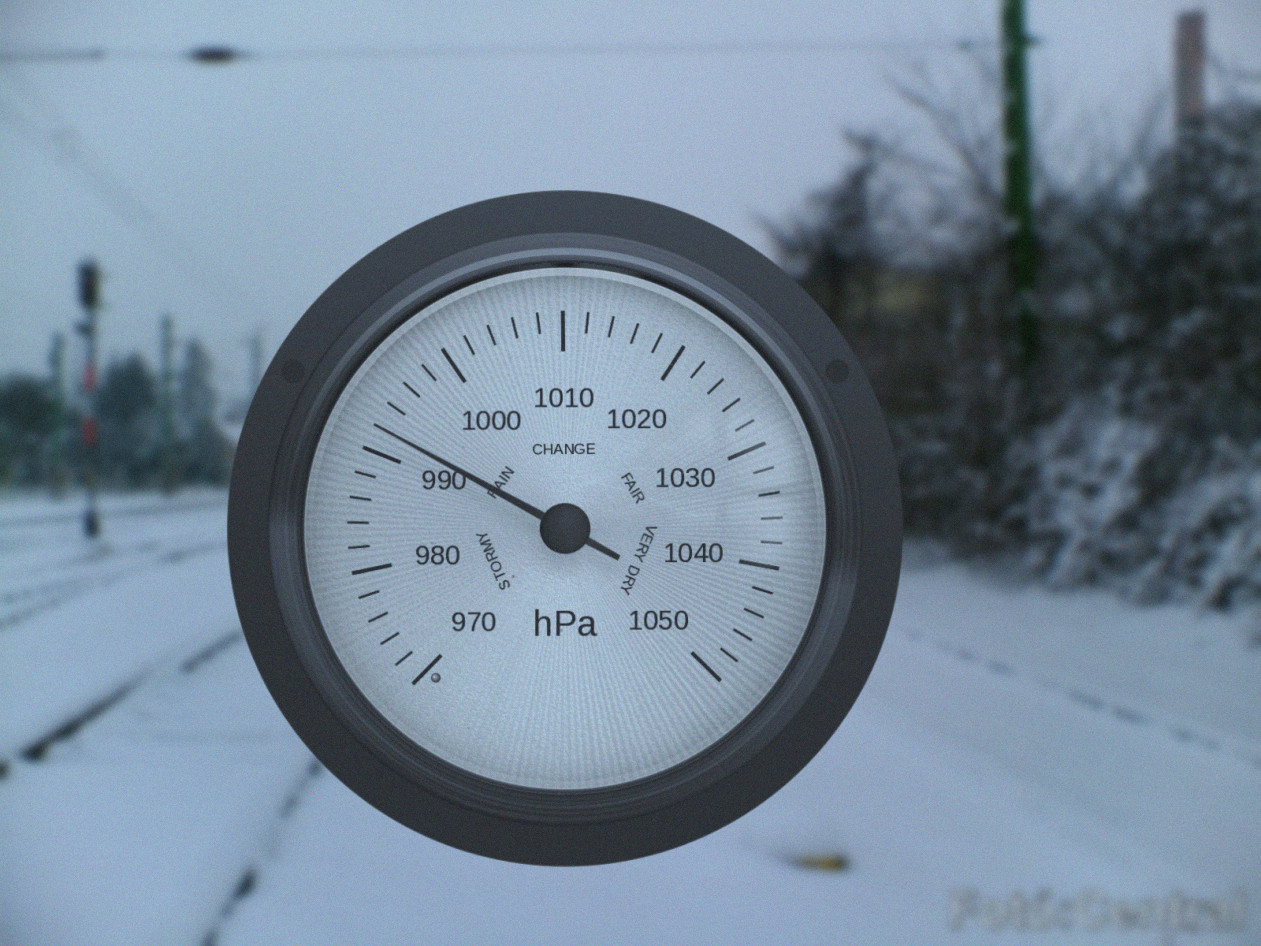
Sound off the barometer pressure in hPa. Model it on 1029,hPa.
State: 992,hPa
